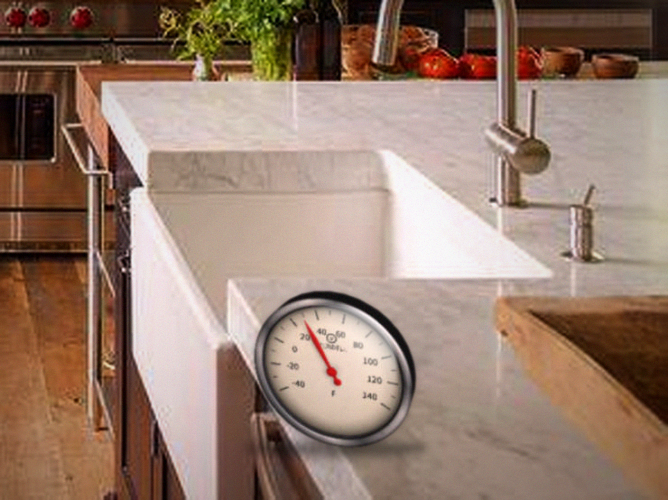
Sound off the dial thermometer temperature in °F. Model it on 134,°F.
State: 30,°F
